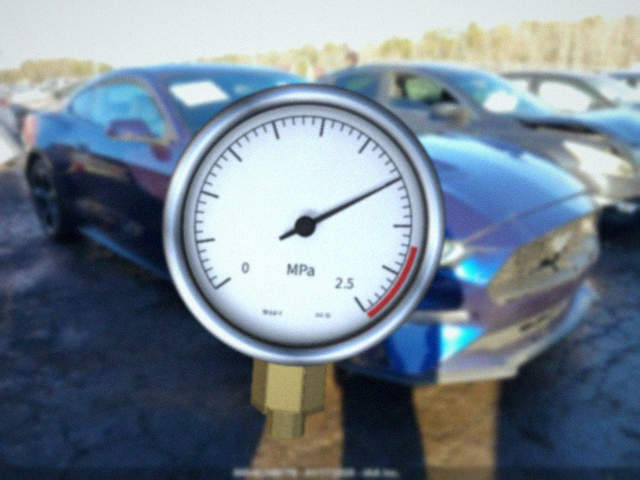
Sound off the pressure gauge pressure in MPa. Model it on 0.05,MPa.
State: 1.75,MPa
